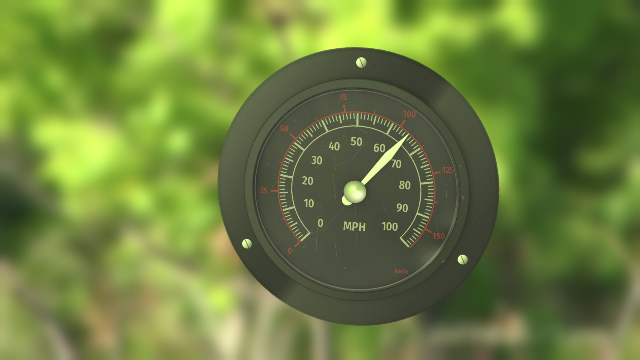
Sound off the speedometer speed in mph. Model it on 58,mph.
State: 65,mph
